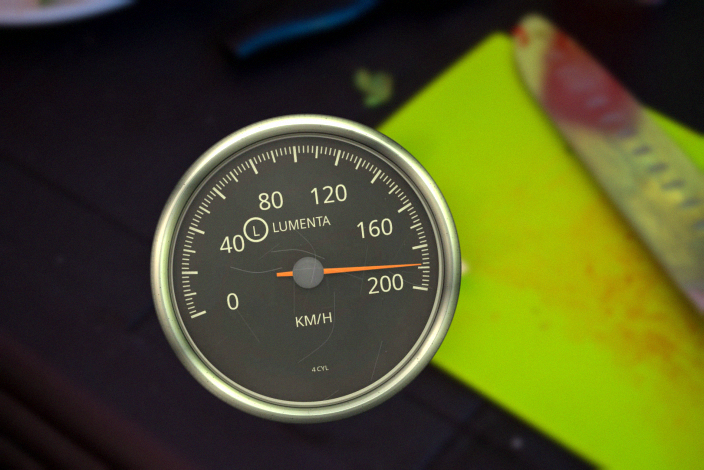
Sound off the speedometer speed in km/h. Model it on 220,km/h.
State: 188,km/h
